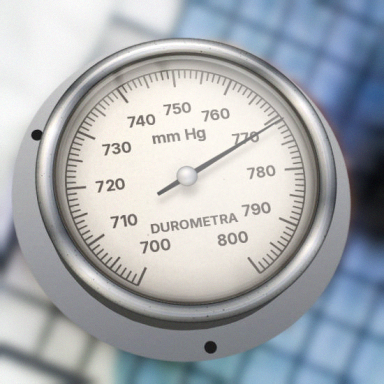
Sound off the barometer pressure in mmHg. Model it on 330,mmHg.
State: 771,mmHg
